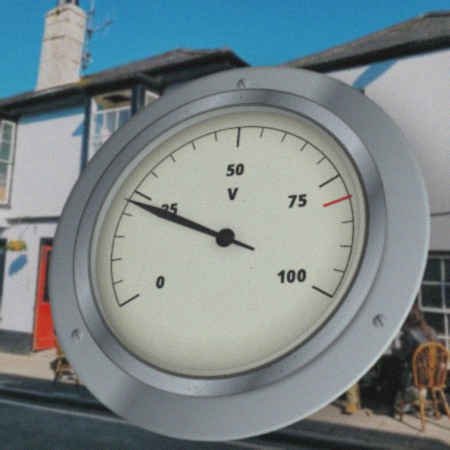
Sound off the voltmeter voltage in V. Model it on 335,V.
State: 22.5,V
